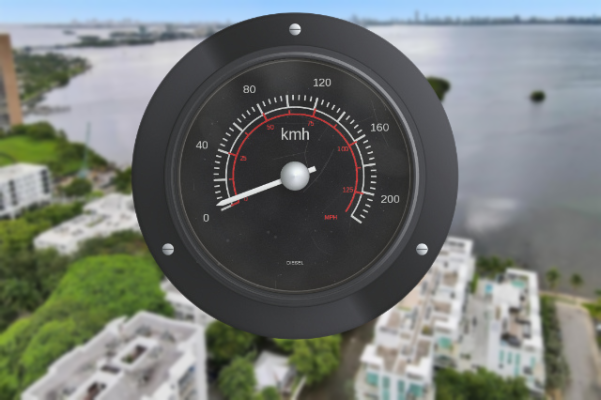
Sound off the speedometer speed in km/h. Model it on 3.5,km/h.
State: 4,km/h
